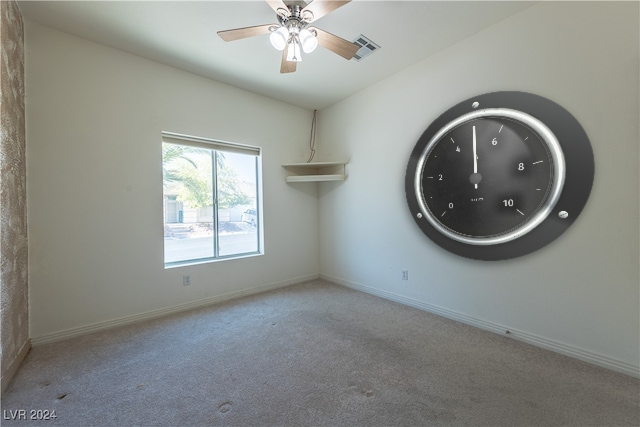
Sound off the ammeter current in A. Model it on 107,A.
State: 5,A
